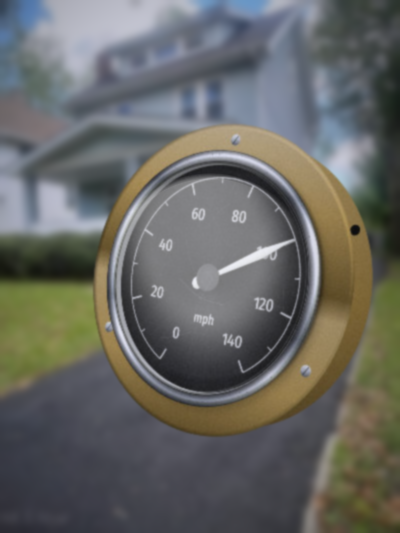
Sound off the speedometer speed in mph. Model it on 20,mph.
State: 100,mph
